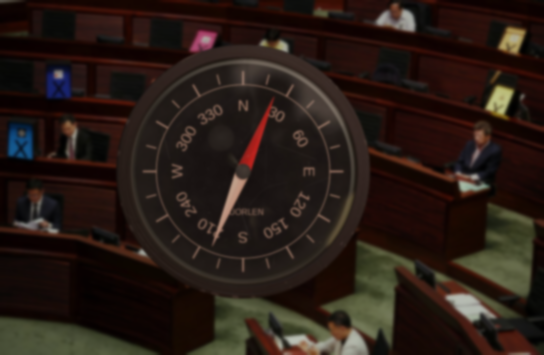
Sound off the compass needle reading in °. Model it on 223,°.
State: 22.5,°
